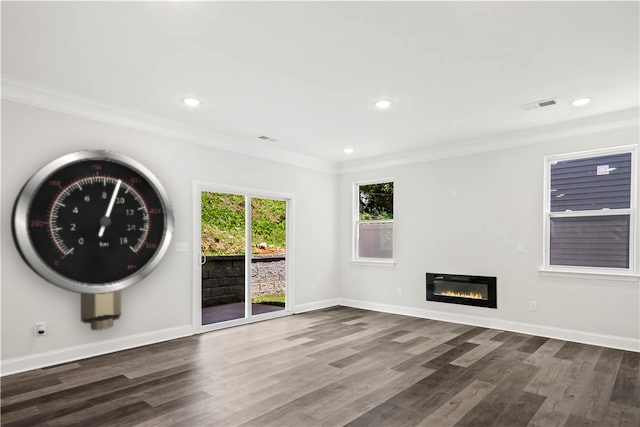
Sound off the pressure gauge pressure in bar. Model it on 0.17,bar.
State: 9,bar
